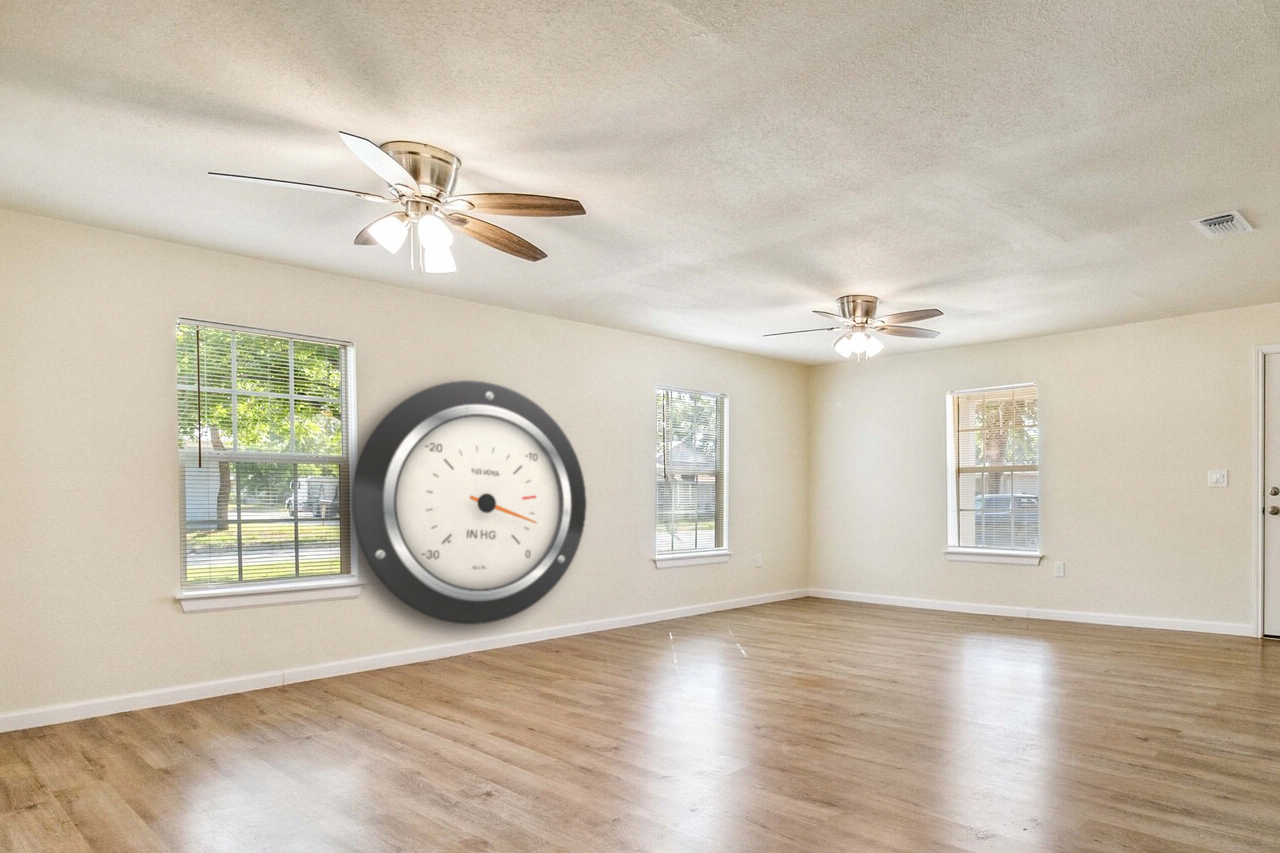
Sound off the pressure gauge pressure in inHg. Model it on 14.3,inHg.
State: -3,inHg
